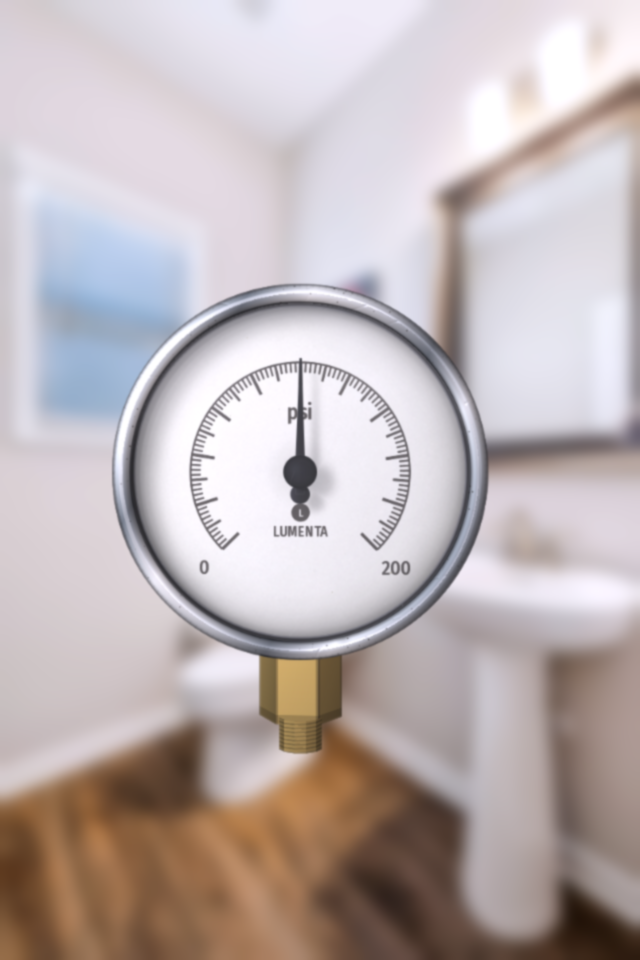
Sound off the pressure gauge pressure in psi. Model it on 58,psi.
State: 100,psi
